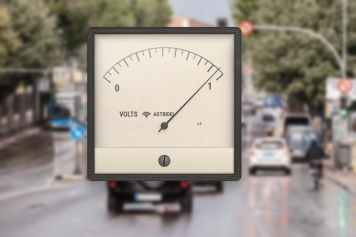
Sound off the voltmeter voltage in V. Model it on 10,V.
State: 0.95,V
